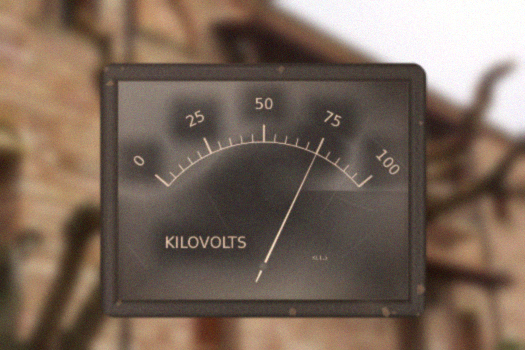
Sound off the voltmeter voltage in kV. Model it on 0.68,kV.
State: 75,kV
